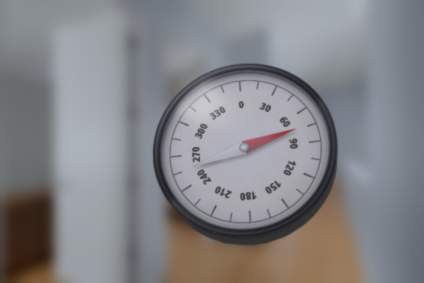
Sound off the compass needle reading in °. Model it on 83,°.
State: 75,°
